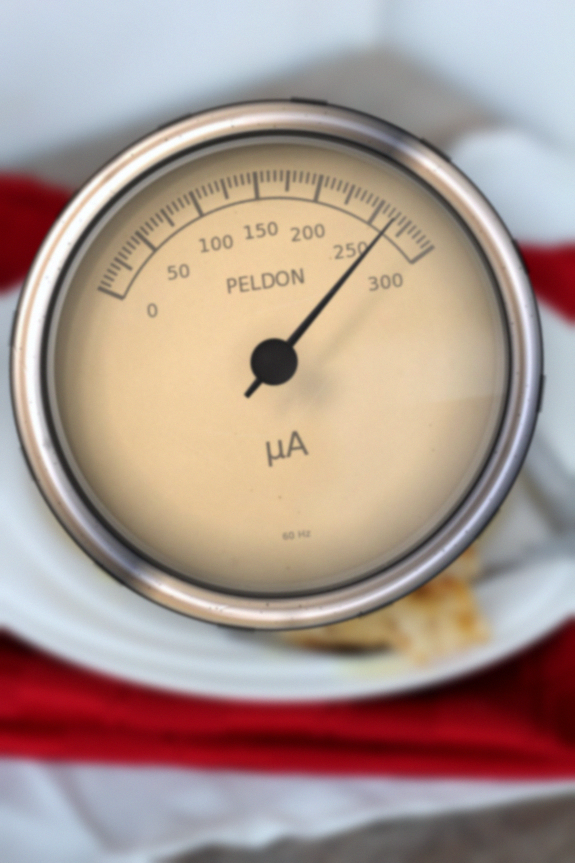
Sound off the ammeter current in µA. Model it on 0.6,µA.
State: 265,µA
